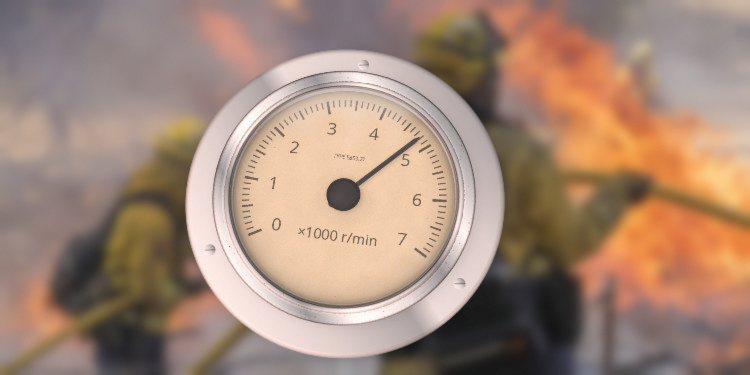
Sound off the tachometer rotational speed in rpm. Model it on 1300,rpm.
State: 4800,rpm
